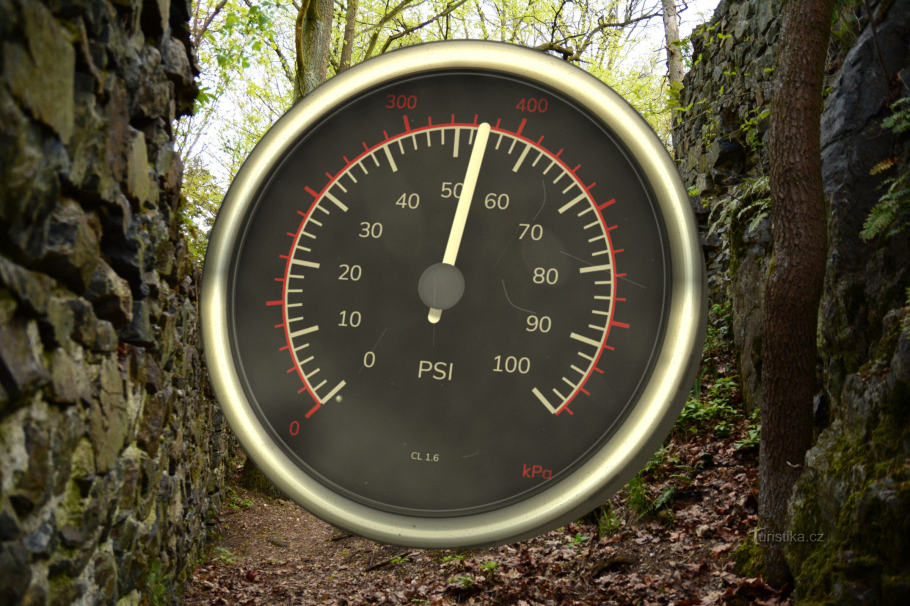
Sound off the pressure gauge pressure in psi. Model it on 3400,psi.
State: 54,psi
